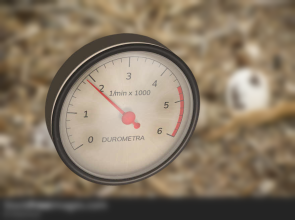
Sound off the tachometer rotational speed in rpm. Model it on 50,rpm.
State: 1900,rpm
